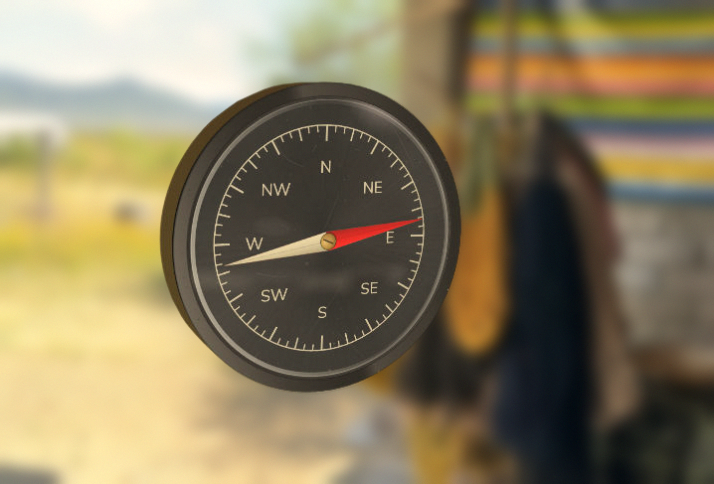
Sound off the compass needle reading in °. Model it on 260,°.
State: 80,°
